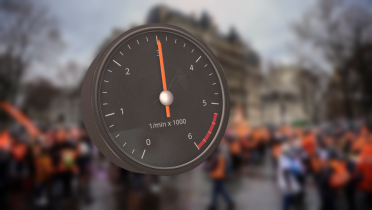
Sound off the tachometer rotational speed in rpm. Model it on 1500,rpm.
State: 3000,rpm
